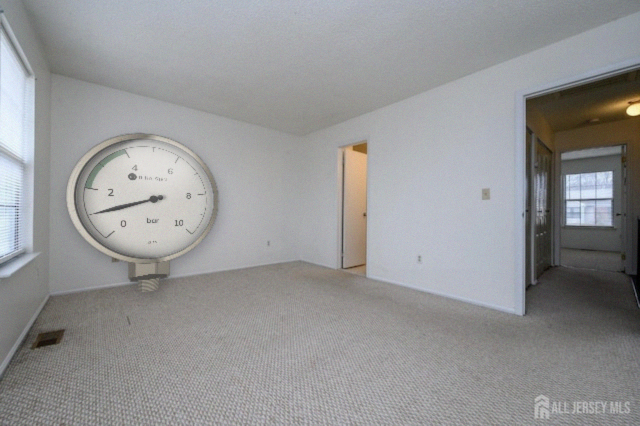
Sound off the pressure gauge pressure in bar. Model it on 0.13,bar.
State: 1,bar
